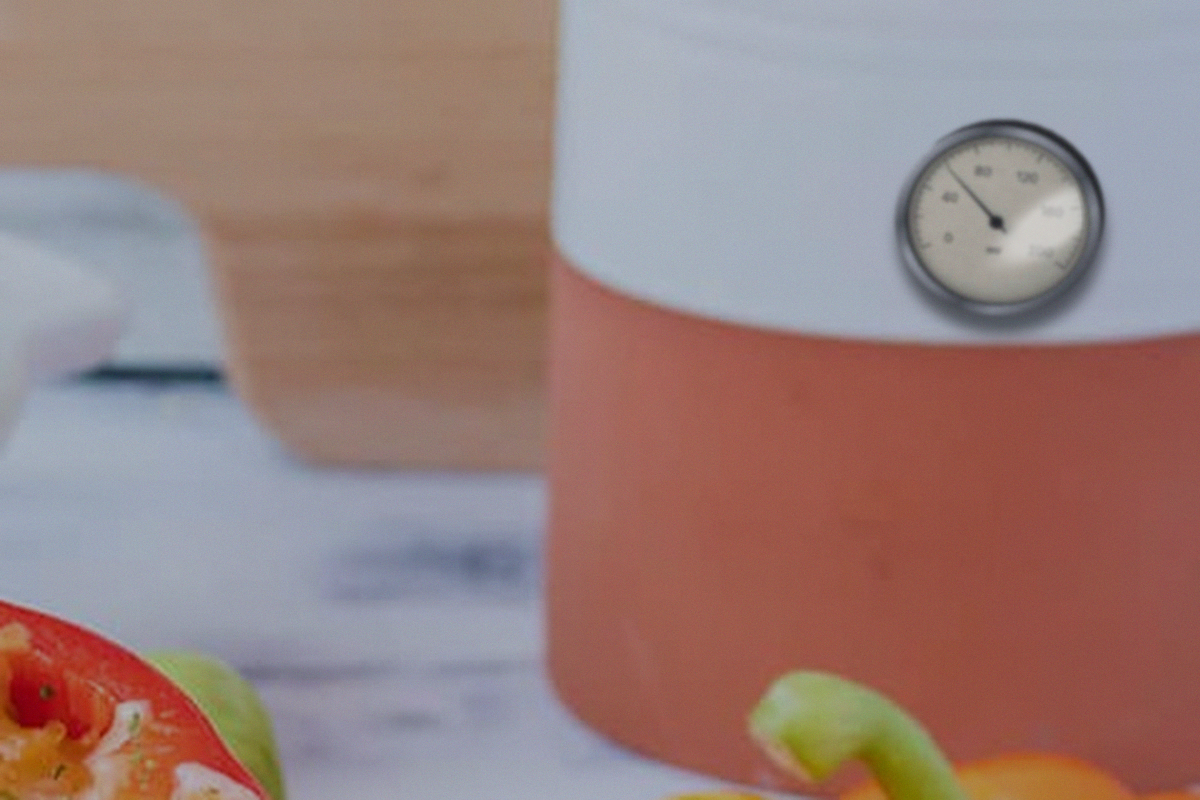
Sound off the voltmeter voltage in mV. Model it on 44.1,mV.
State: 60,mV
